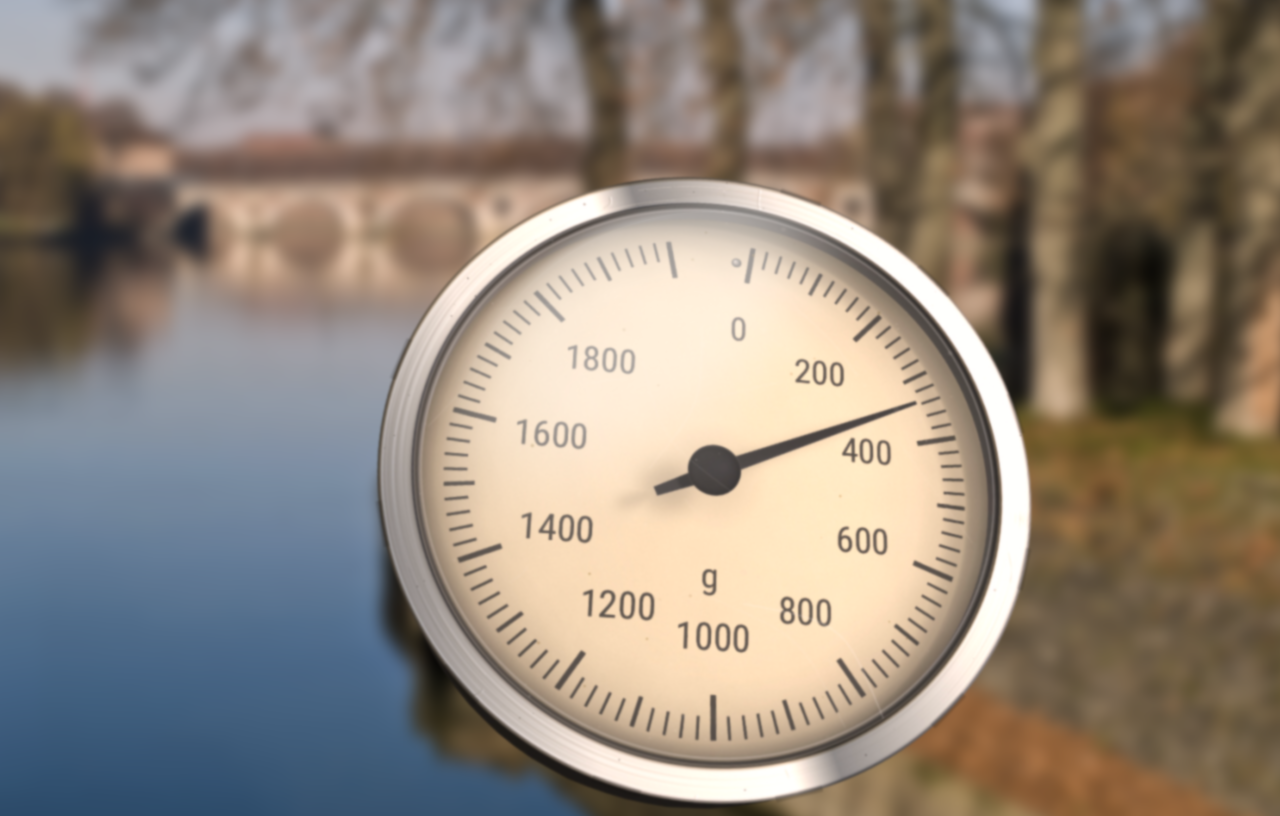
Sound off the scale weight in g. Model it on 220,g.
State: 340,g
